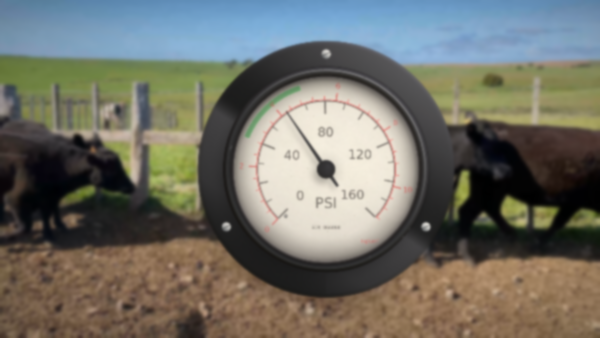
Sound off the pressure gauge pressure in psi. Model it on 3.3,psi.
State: 60,psi
